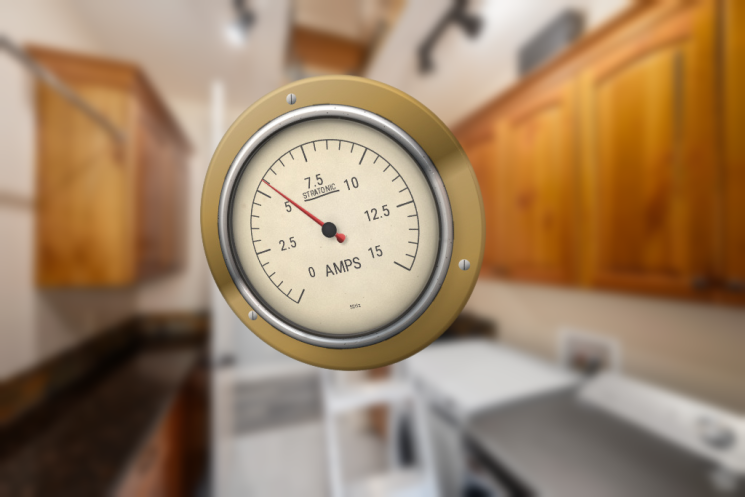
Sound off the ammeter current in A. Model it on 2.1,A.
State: 5.5,A
